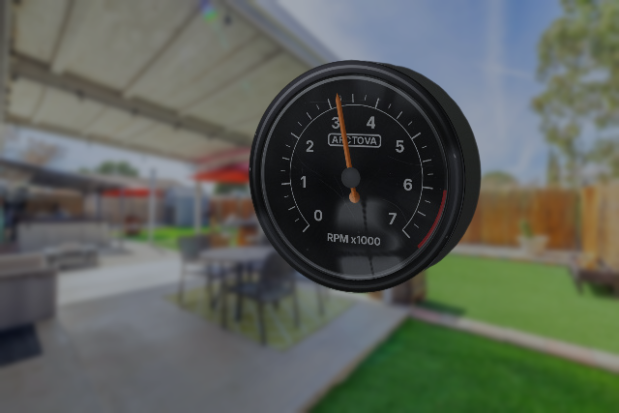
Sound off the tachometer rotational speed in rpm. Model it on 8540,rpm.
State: 3250,rpm
